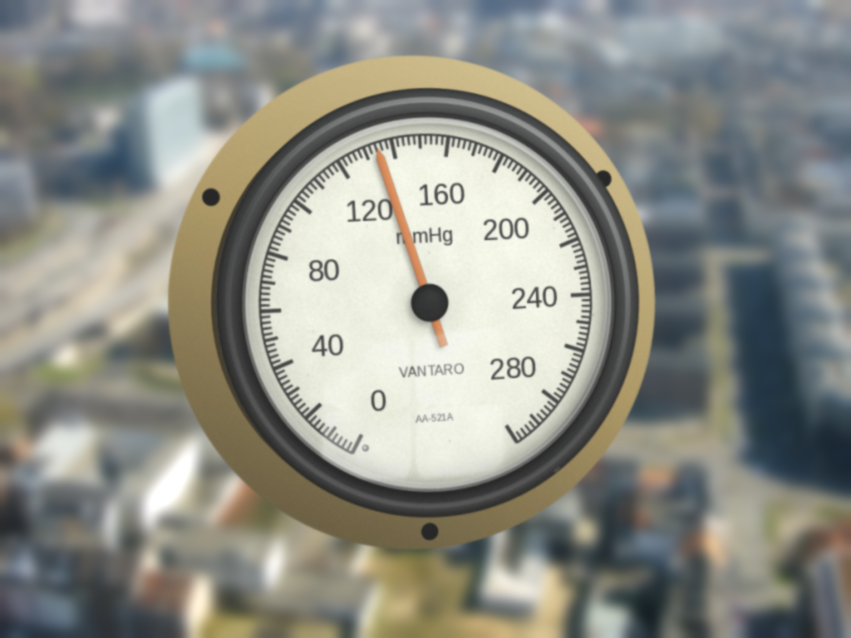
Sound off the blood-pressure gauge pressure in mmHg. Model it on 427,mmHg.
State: 134,mmHg
